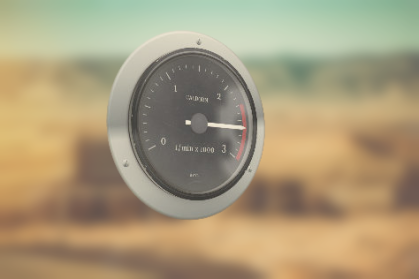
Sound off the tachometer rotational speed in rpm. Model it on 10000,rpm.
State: 2600,rpm
